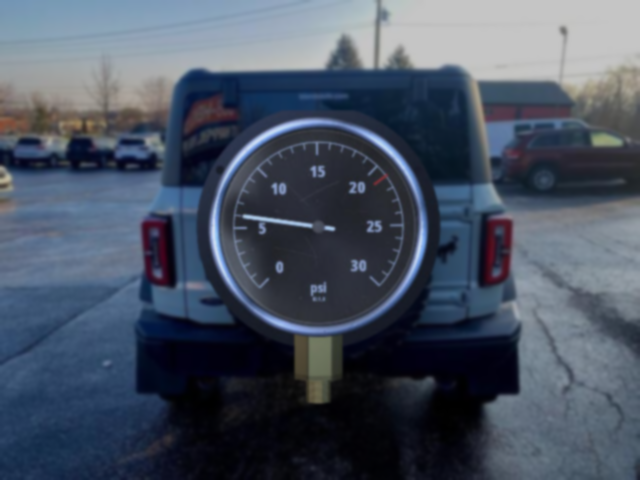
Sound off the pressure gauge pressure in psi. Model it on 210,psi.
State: 6,psi
